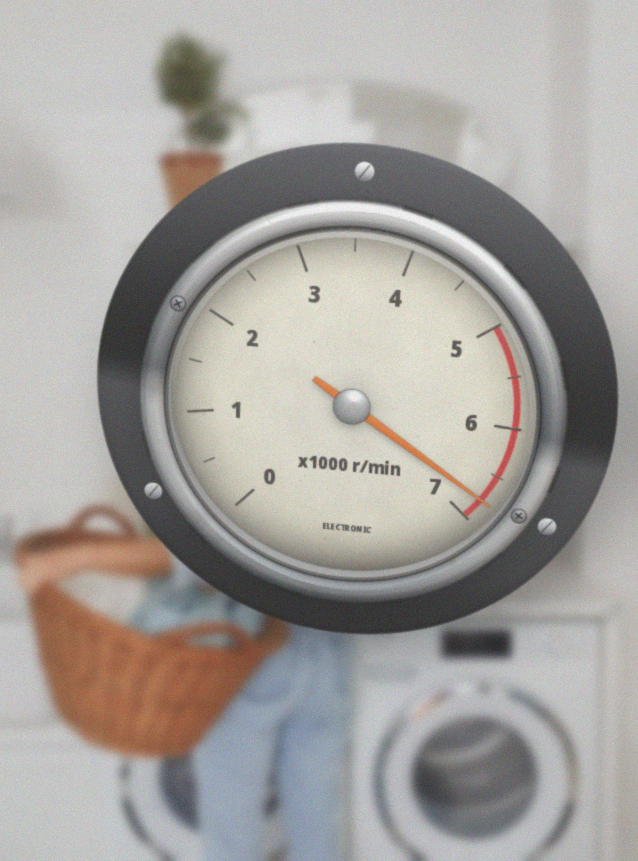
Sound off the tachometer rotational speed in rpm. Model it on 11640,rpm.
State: 6750,rpm
